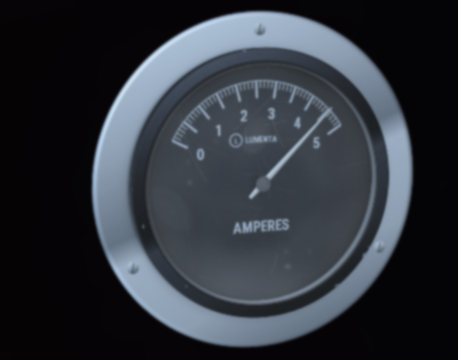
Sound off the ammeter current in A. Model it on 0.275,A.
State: 4.5,A
